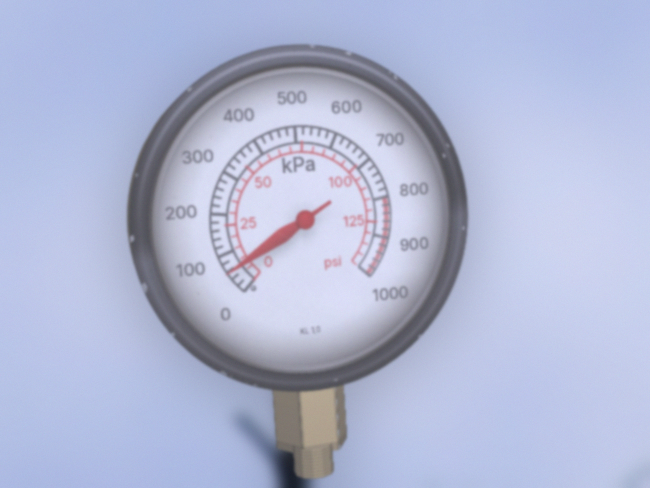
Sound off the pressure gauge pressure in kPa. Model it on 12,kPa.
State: 60,kPa
